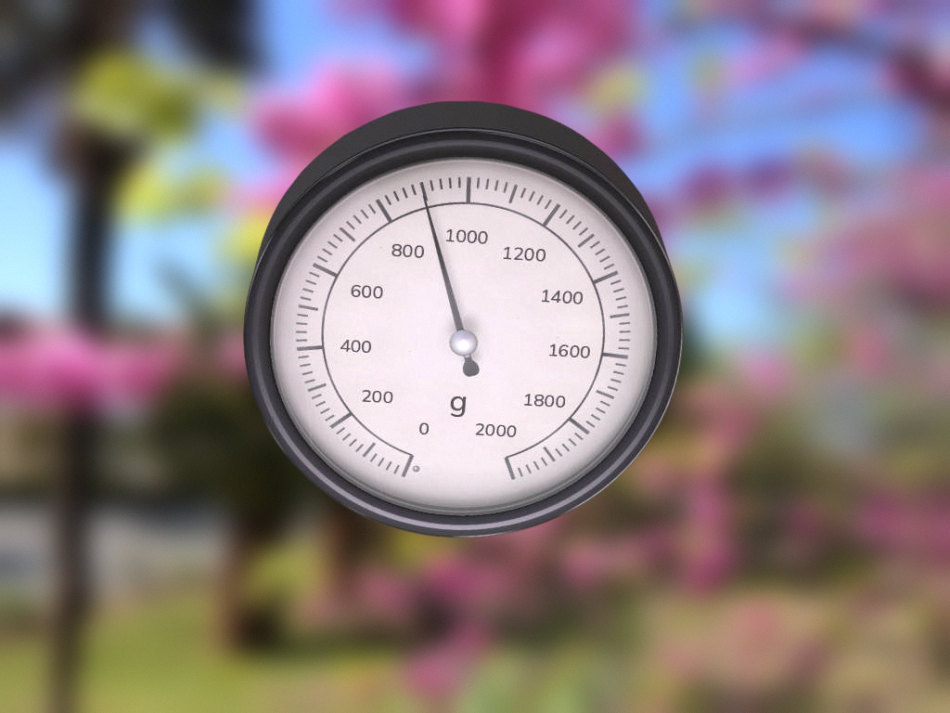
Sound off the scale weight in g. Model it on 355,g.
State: 900,g
